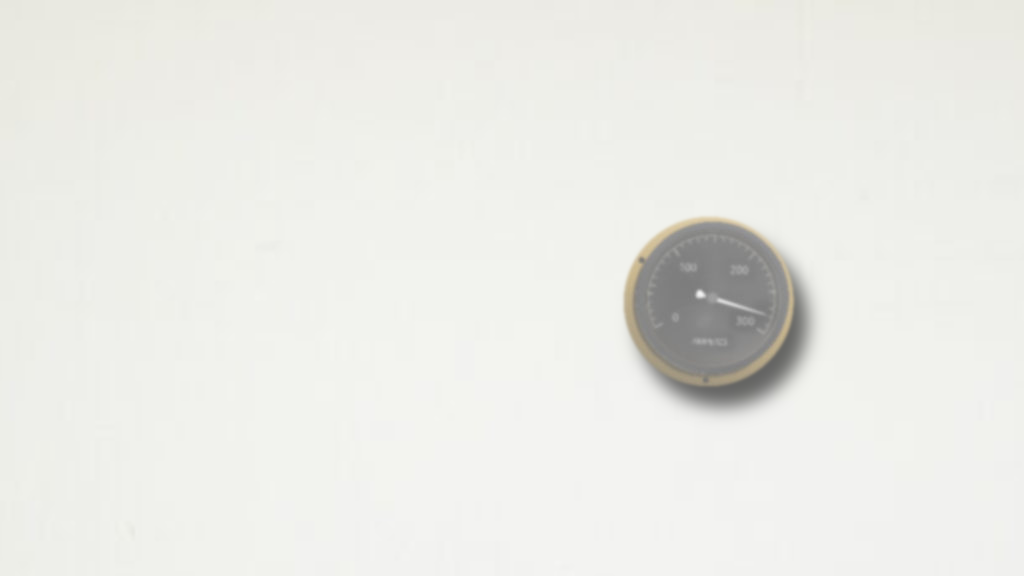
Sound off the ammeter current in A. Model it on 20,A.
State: 280,A
